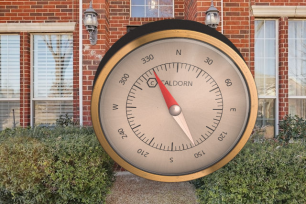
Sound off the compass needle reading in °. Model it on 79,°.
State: 330,°
